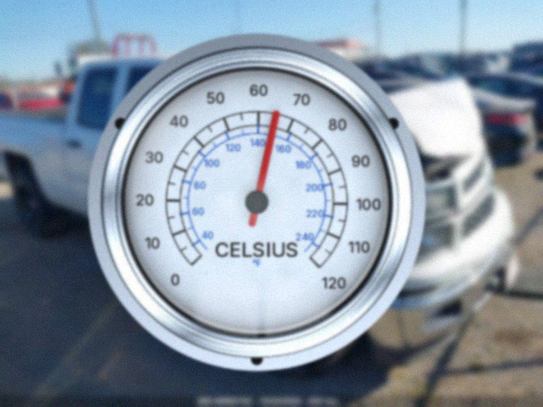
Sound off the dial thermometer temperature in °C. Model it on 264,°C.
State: 65,°C
